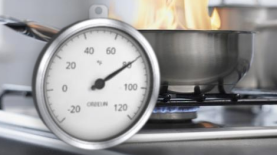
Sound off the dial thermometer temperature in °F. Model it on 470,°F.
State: 80,°F
